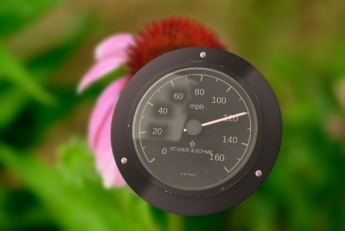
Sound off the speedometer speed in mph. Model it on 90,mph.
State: 120,mph
